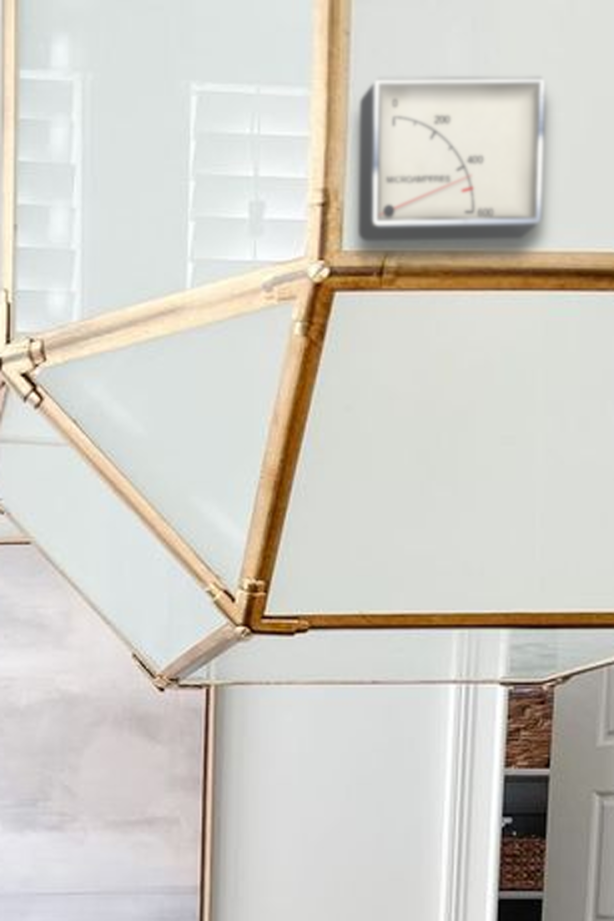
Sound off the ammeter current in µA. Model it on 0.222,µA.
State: 450,µA
